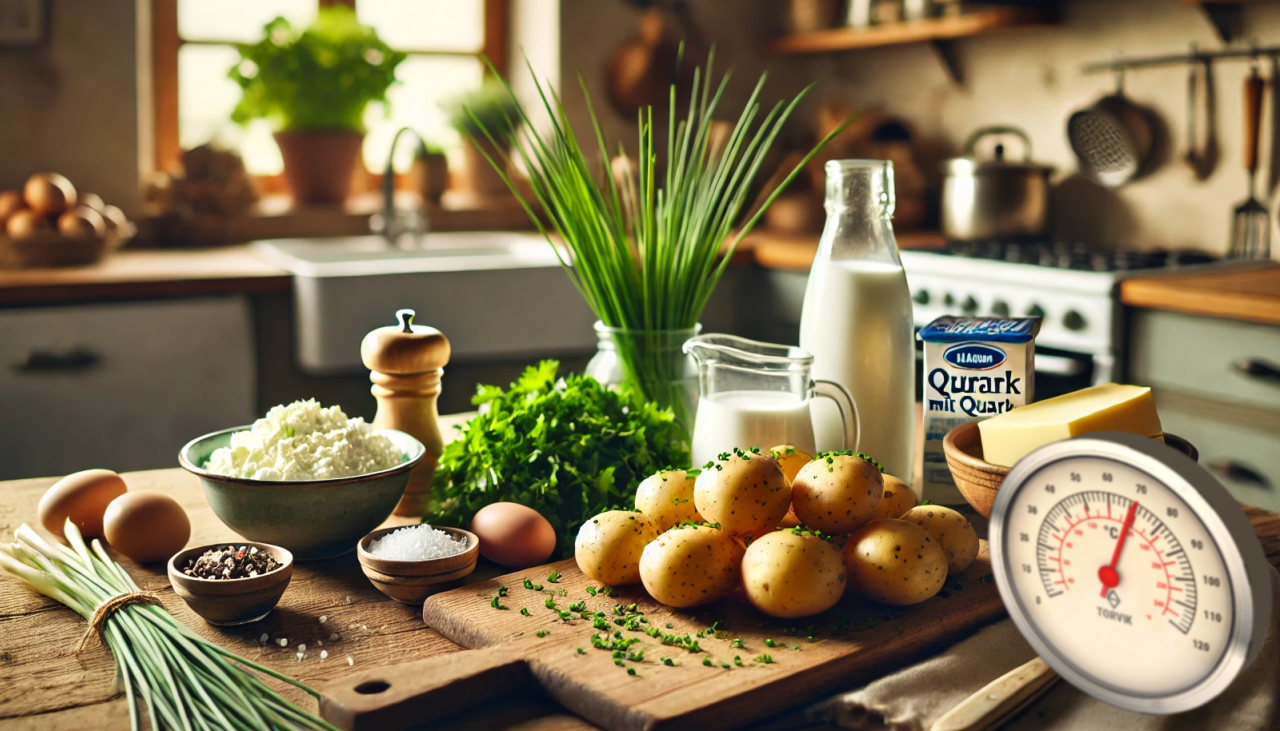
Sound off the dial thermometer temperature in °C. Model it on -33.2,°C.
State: 70,°C
